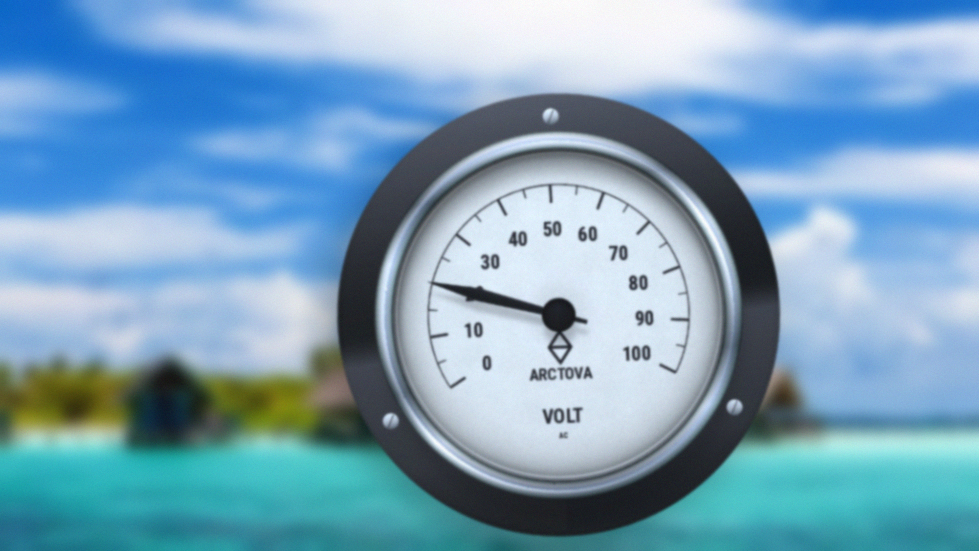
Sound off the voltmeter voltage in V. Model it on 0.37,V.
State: 20,V
